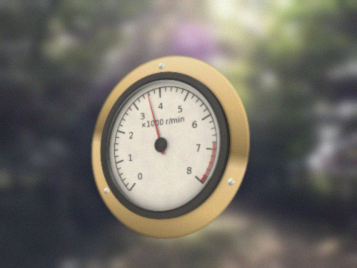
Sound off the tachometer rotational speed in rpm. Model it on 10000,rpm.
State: 3600,rpm
